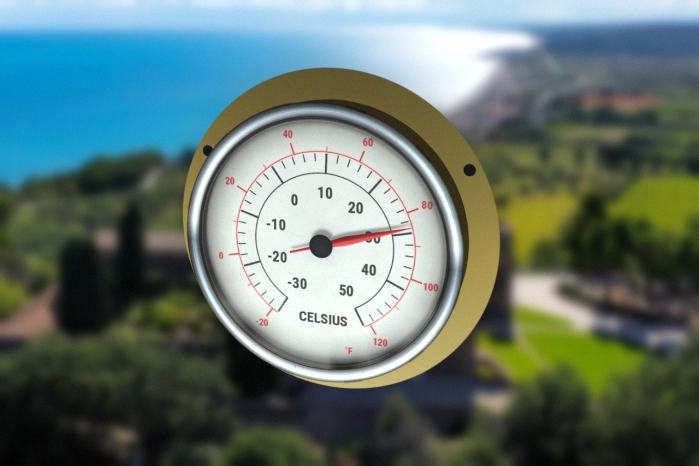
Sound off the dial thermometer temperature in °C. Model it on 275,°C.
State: 29,°C
